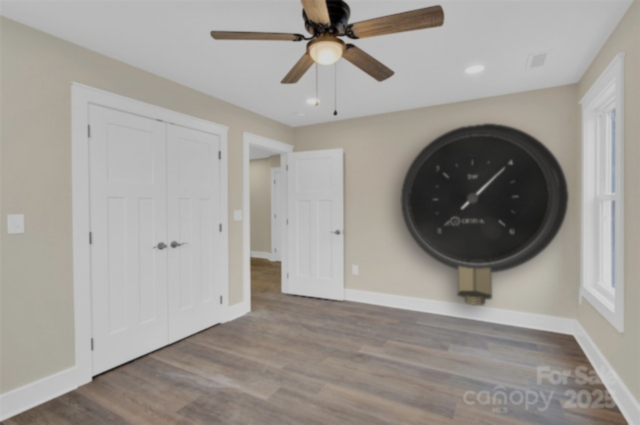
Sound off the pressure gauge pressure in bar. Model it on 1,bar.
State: 4,bar
